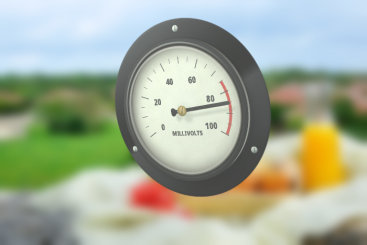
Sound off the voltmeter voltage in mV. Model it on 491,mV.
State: 85,mV
